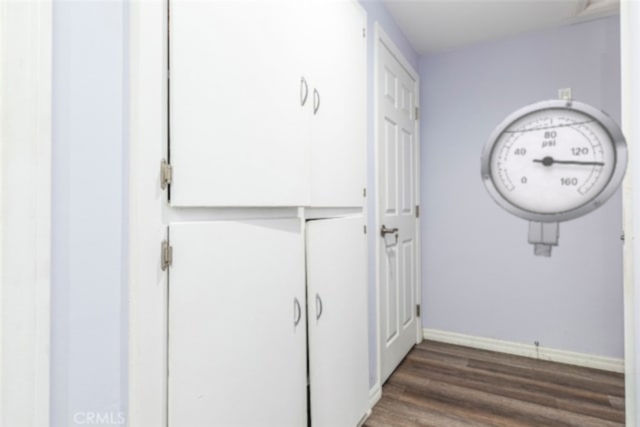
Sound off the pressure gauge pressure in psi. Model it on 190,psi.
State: 135,psi
